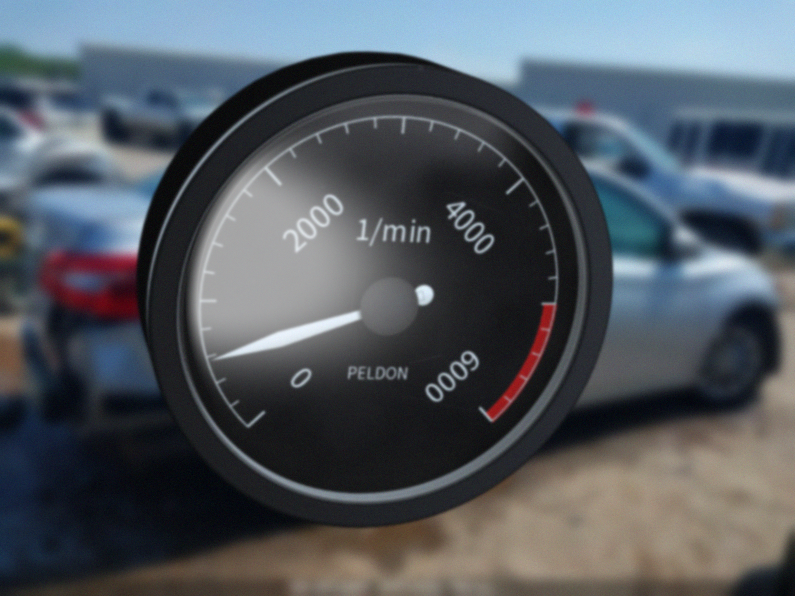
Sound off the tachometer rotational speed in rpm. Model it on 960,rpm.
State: 600,rpm
